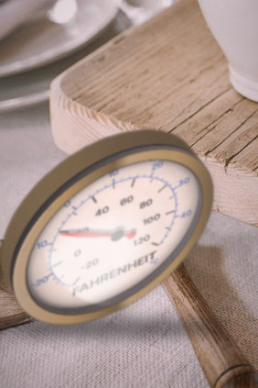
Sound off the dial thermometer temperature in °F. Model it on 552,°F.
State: 20,°F
